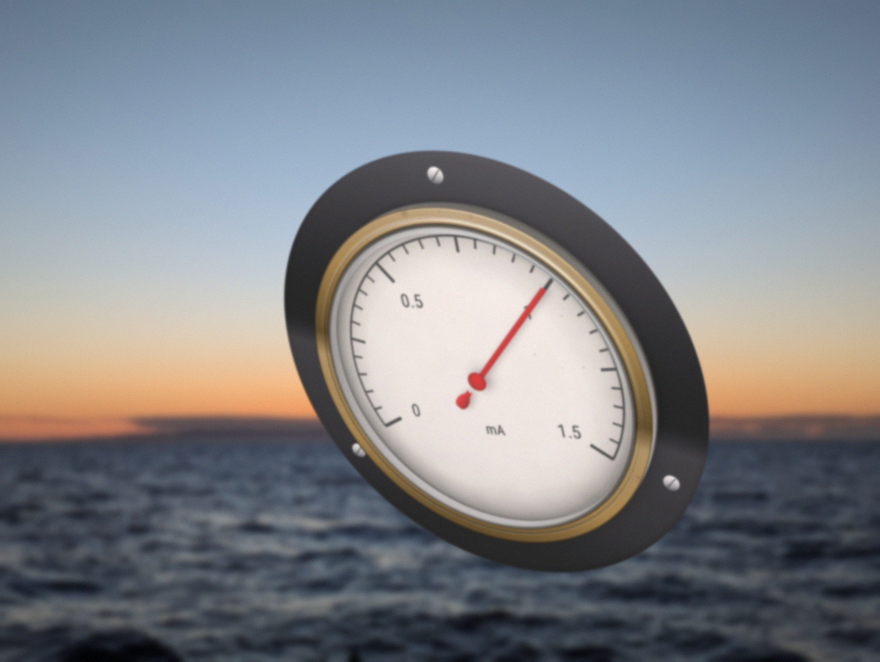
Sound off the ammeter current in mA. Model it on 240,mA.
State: 1,mA
